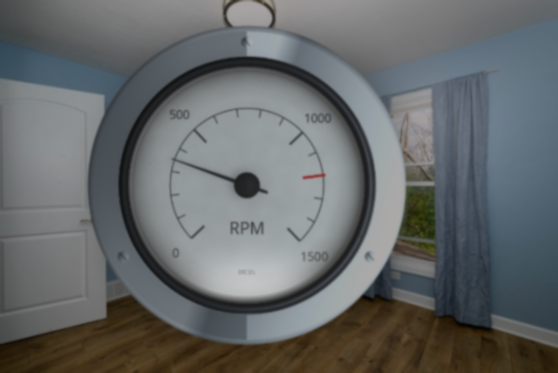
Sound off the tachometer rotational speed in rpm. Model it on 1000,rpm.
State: 350,rpm
